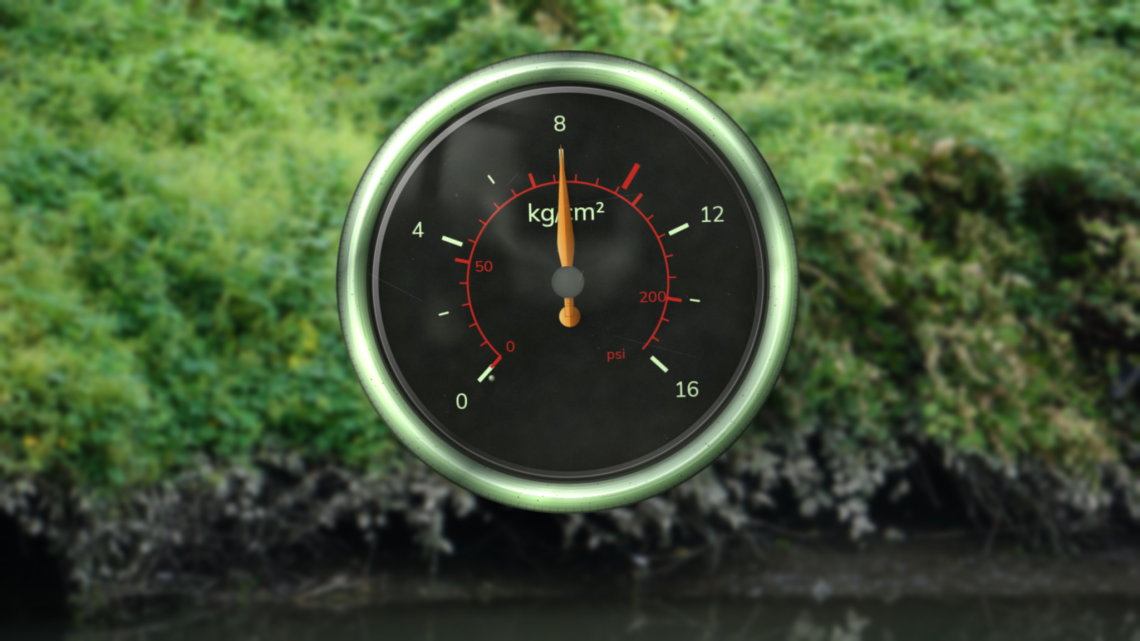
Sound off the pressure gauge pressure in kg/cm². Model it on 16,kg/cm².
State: 8,kg/cm²
